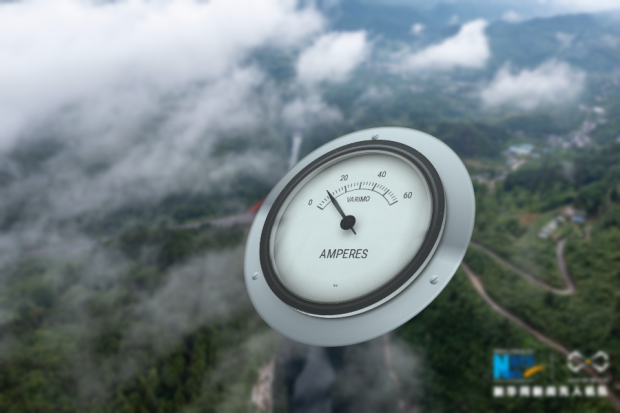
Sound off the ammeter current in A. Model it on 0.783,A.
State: 10,A
